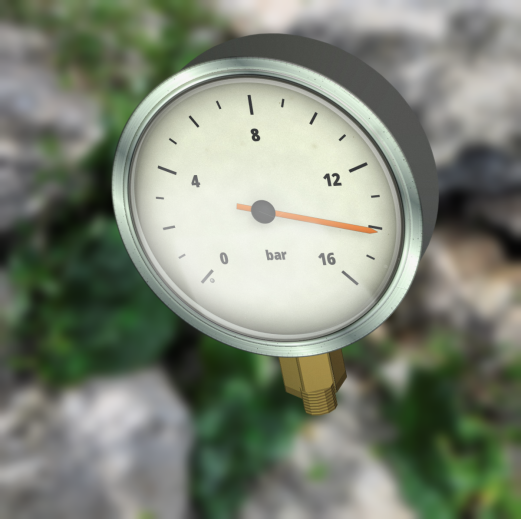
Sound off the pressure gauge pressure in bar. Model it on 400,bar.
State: 14,bar
